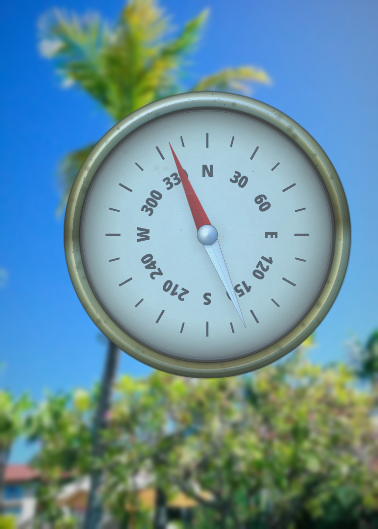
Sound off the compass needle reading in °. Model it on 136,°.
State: 337.5,°
